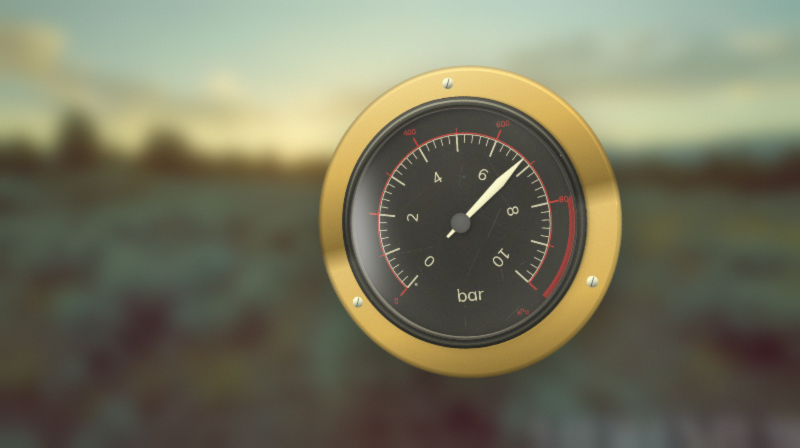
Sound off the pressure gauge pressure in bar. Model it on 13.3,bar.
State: 6.8,bar
